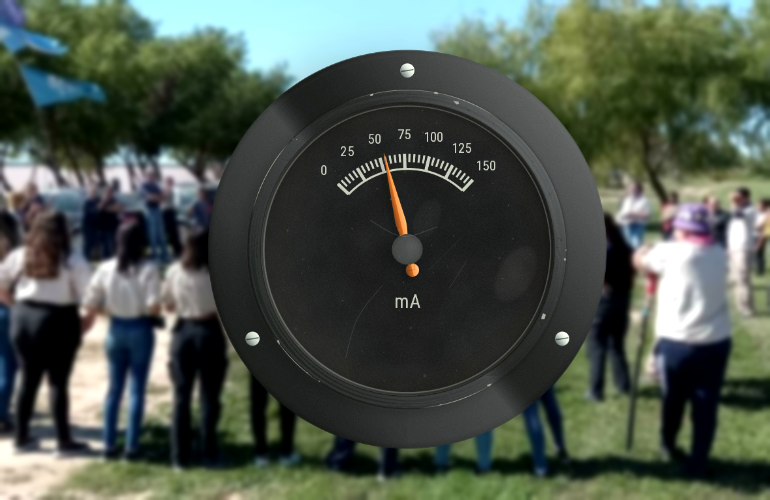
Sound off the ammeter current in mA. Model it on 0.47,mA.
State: 55,mA
